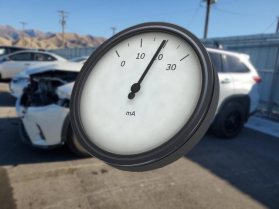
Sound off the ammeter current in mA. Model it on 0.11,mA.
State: 20,mA
